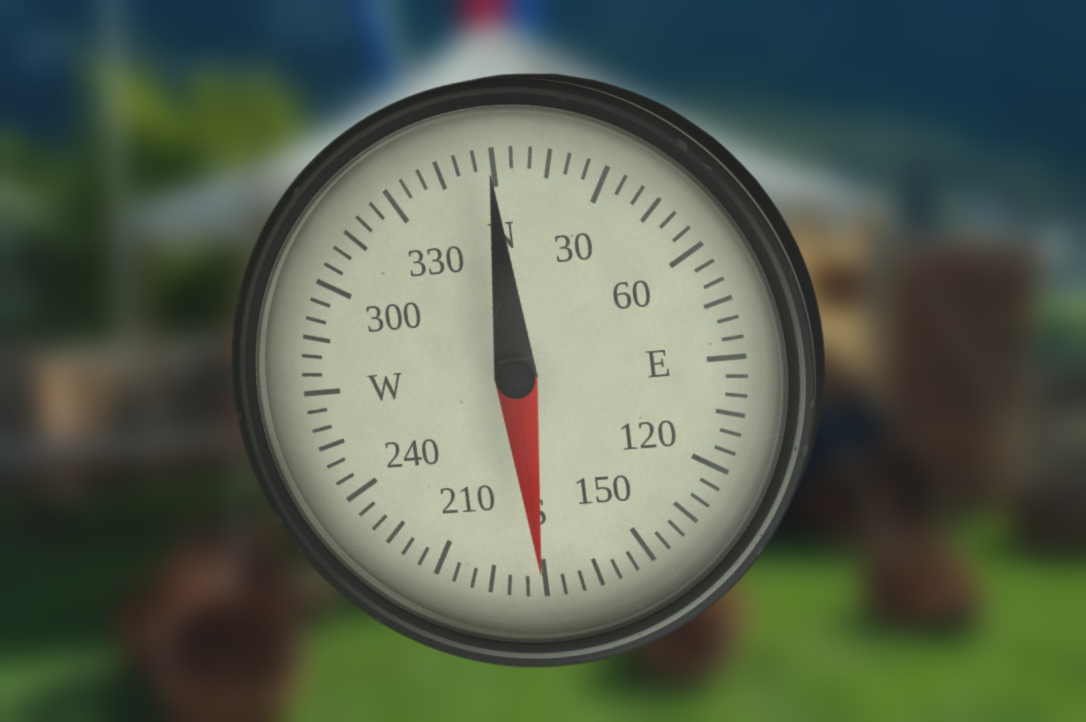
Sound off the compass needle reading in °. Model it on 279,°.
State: 180,°
